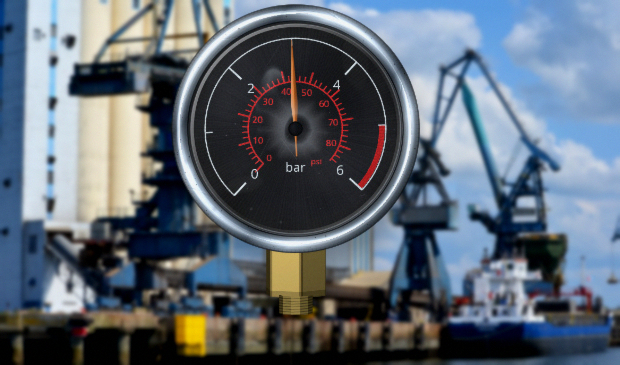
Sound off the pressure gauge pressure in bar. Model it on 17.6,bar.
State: 3,bar
